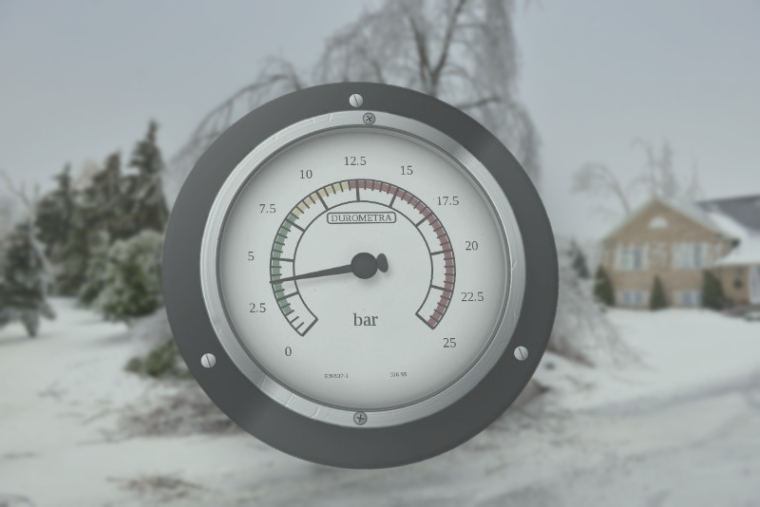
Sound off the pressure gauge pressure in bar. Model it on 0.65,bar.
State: 3.5,bar
